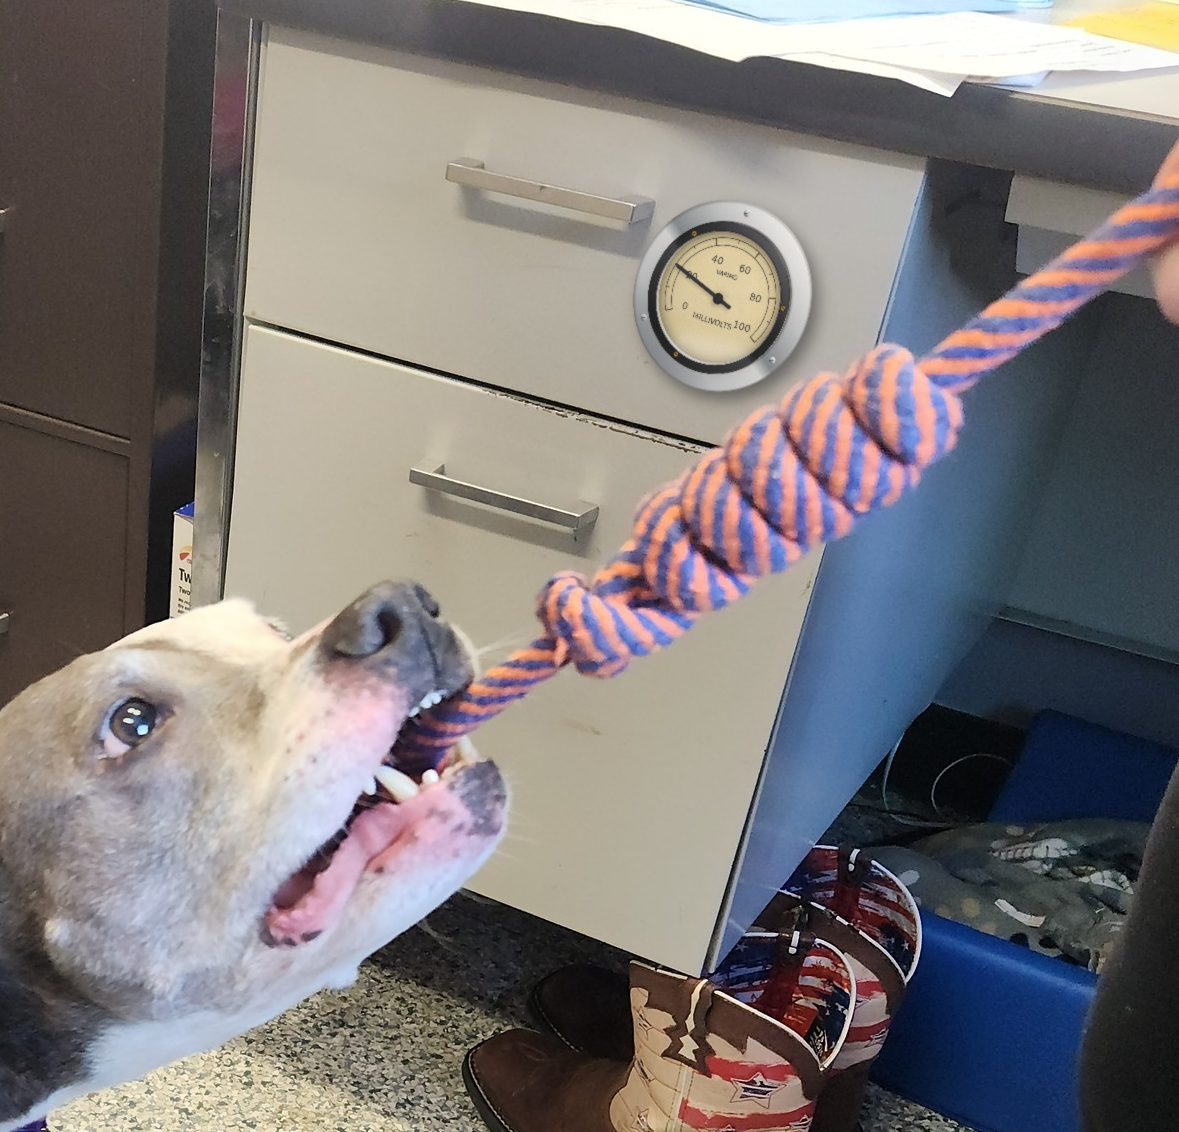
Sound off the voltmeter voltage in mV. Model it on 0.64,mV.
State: 20,mV
